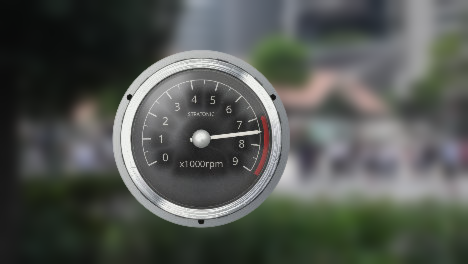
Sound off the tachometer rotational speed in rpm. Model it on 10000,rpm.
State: 7500,rpm
